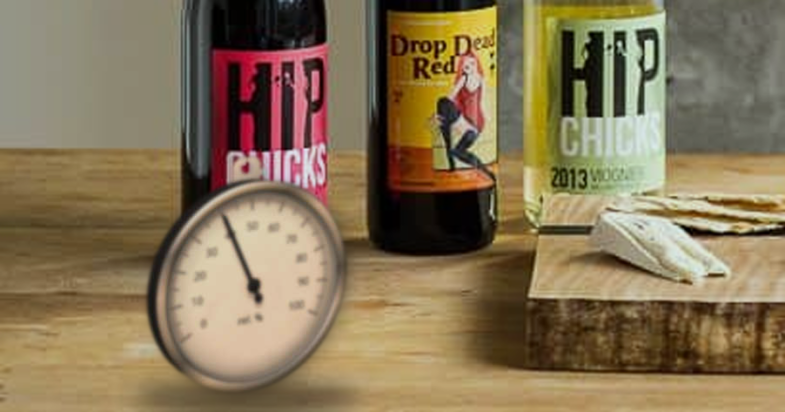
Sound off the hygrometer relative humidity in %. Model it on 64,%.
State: 40,%
